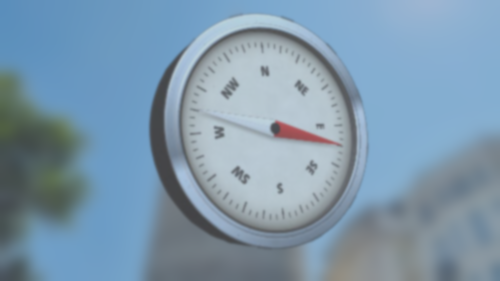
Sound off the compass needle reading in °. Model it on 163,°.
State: 105,°
